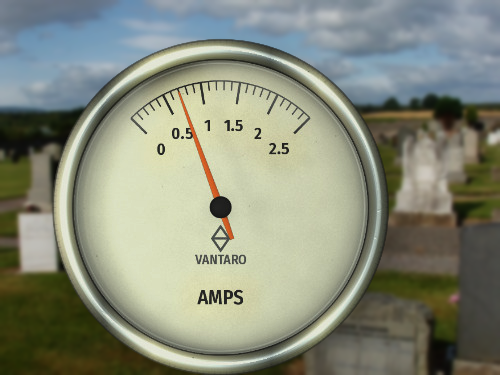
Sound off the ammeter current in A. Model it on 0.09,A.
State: 0.7,A
